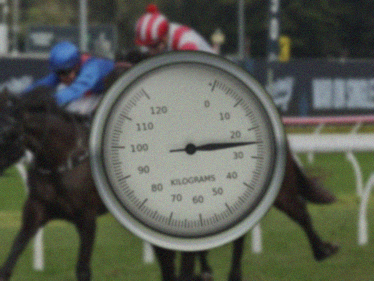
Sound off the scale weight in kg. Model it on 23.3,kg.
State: 25,kg
